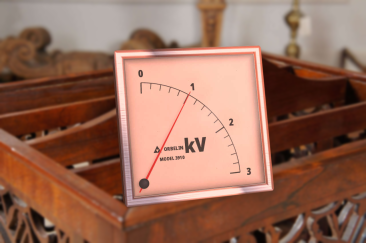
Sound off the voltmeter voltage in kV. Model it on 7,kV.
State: 1,kV
